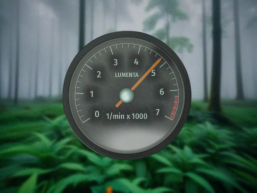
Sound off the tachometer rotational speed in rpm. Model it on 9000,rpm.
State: 4800,rpm
